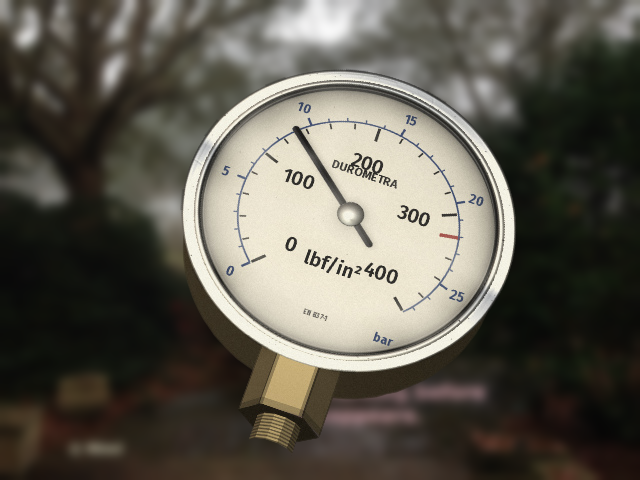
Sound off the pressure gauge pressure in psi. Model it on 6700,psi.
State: 130,psi
